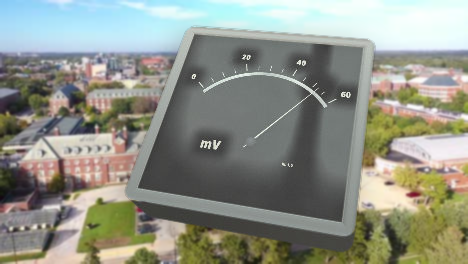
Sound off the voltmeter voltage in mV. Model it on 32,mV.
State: 52.5,mV
